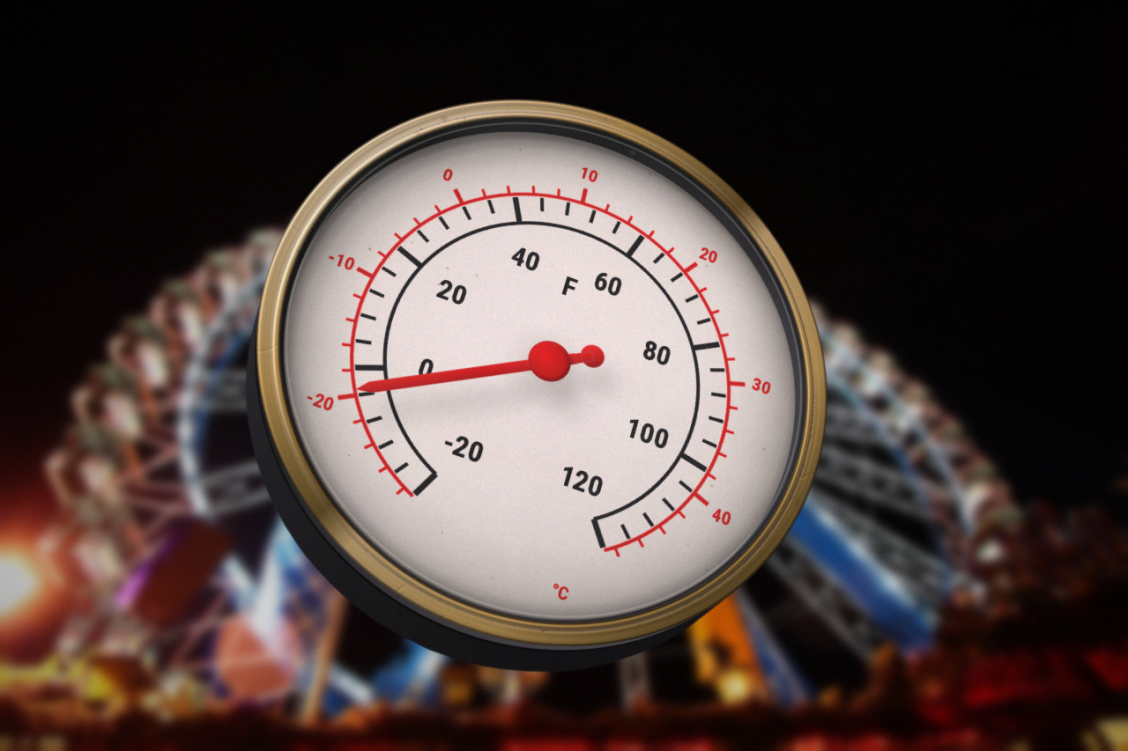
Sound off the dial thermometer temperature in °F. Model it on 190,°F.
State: -4,°F
